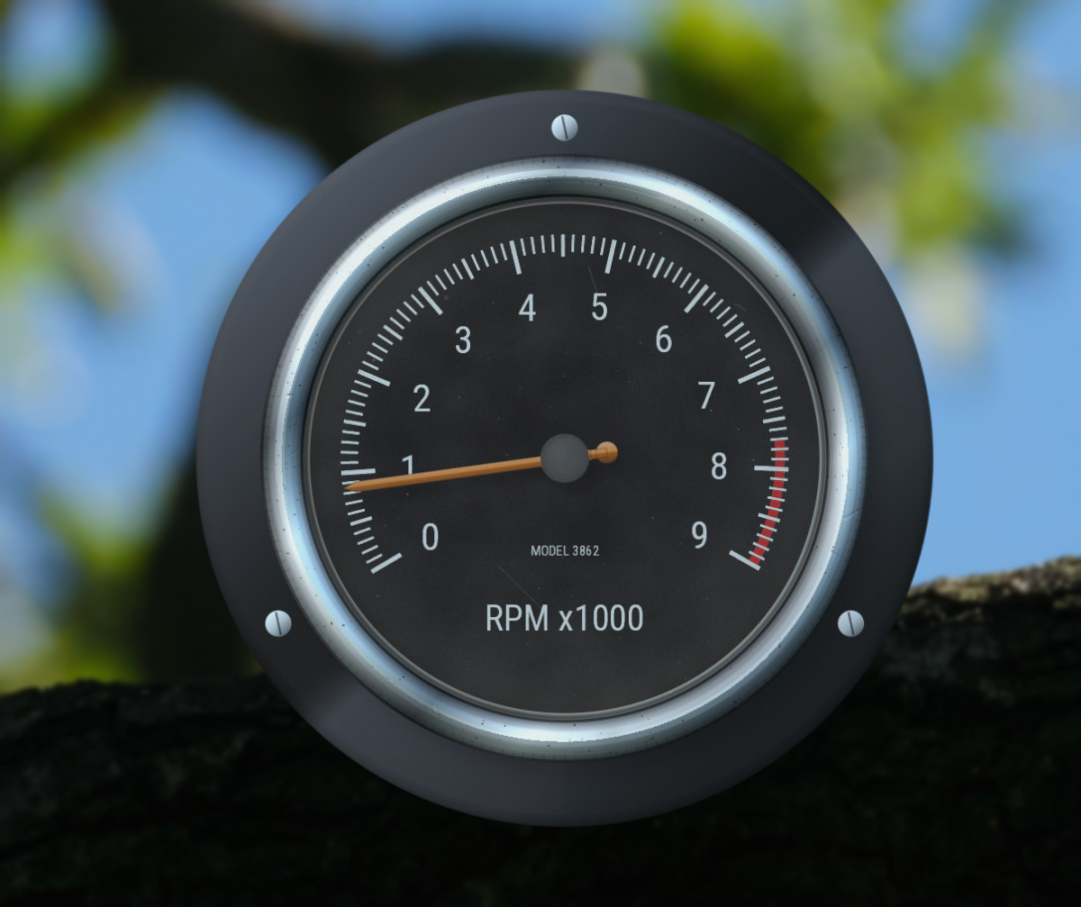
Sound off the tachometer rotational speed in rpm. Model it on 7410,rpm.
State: 850,rpm
